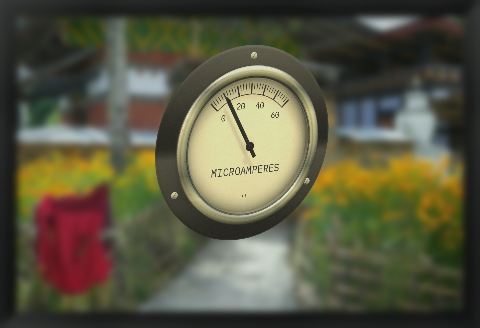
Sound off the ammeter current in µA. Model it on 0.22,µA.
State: 10,µA
